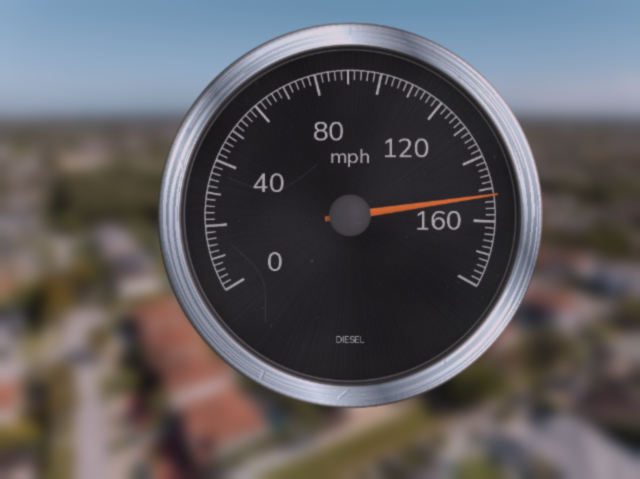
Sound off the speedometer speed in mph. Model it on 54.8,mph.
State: 152,mph
